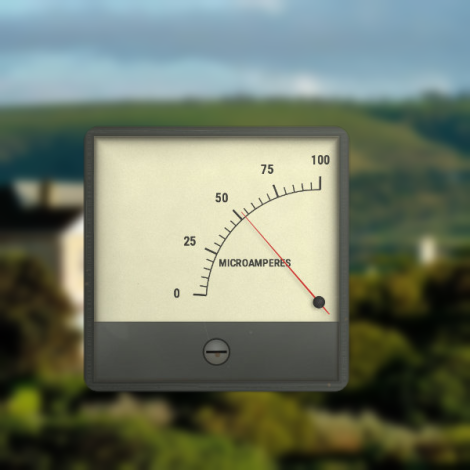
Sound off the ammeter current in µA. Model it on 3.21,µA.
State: 52.5,µA
